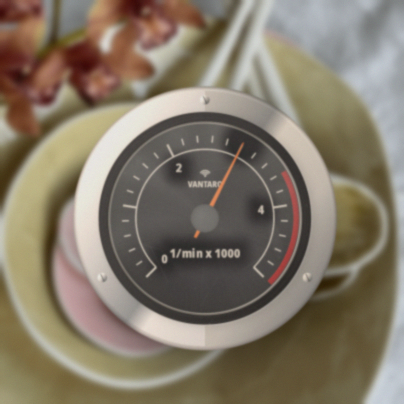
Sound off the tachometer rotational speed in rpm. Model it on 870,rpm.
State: 3000,rpm
